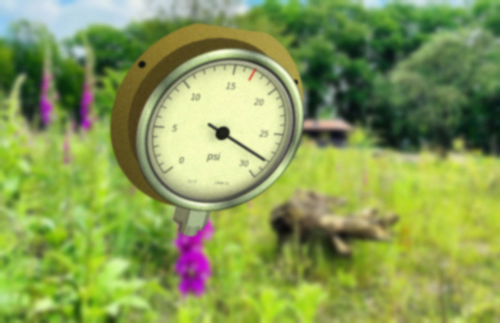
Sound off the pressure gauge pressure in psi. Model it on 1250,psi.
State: 28,psi
